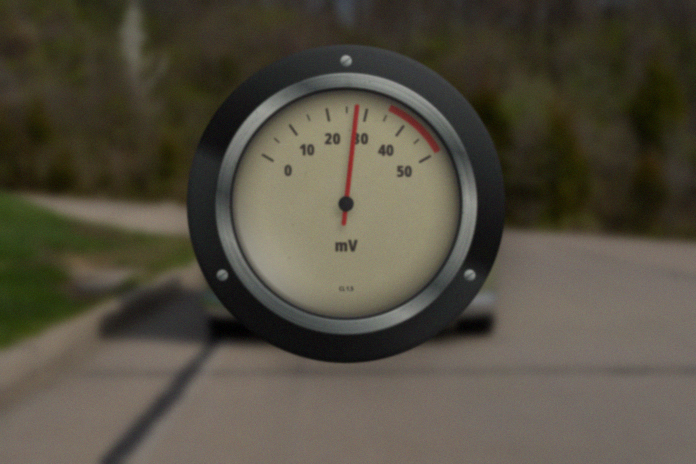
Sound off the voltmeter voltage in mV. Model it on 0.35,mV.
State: 27.5,mV
